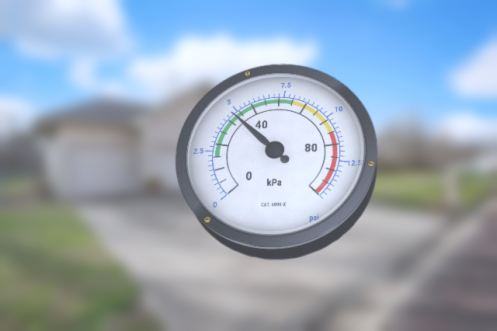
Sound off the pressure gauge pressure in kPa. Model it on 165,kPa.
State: 32.5,kPa
